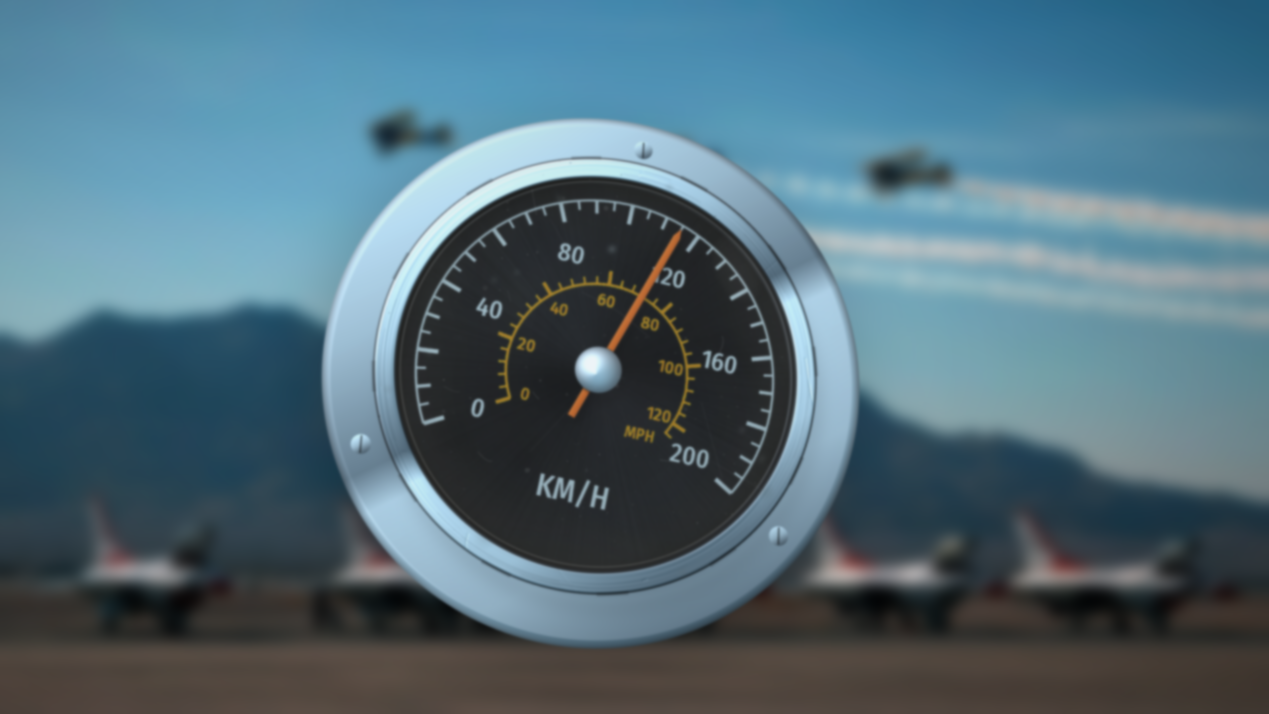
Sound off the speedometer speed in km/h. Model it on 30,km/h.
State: 115,km/h
